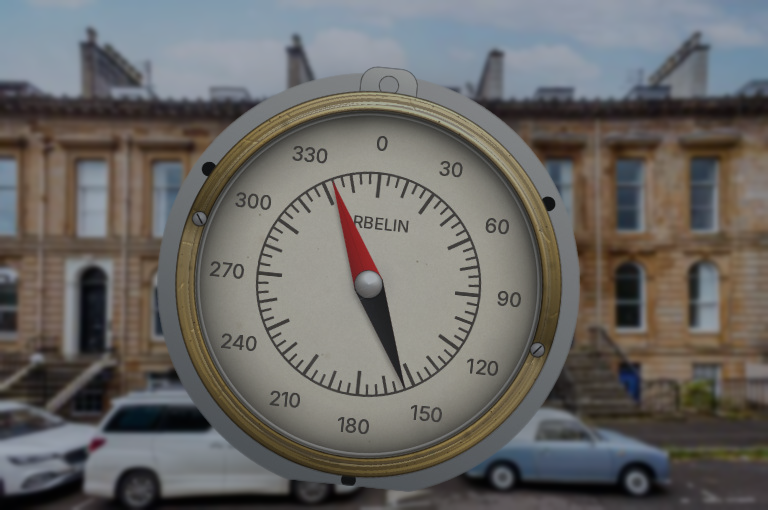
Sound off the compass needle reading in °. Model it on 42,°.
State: 335,°
